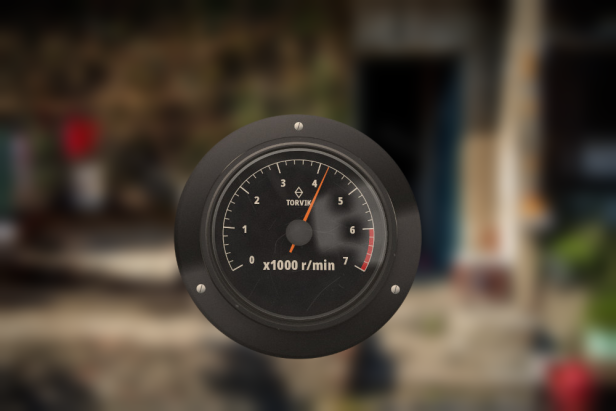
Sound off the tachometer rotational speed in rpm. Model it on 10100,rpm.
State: 4200,rpm
